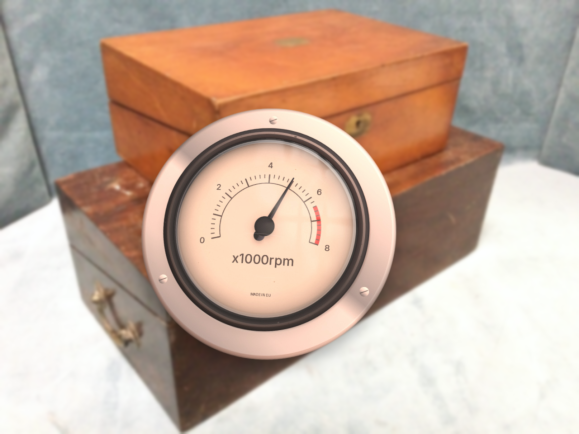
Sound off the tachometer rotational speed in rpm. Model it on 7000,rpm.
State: 5000,rpm
